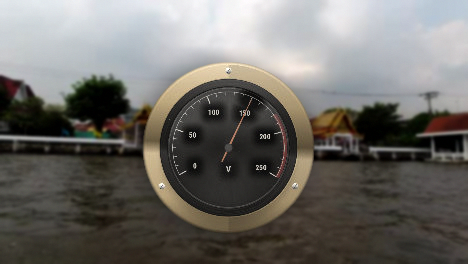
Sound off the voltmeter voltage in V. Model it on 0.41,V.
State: 150,V
